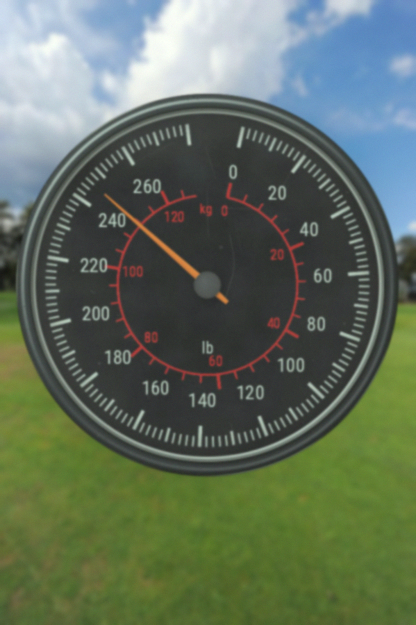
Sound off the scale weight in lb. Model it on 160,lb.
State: 246,lb
